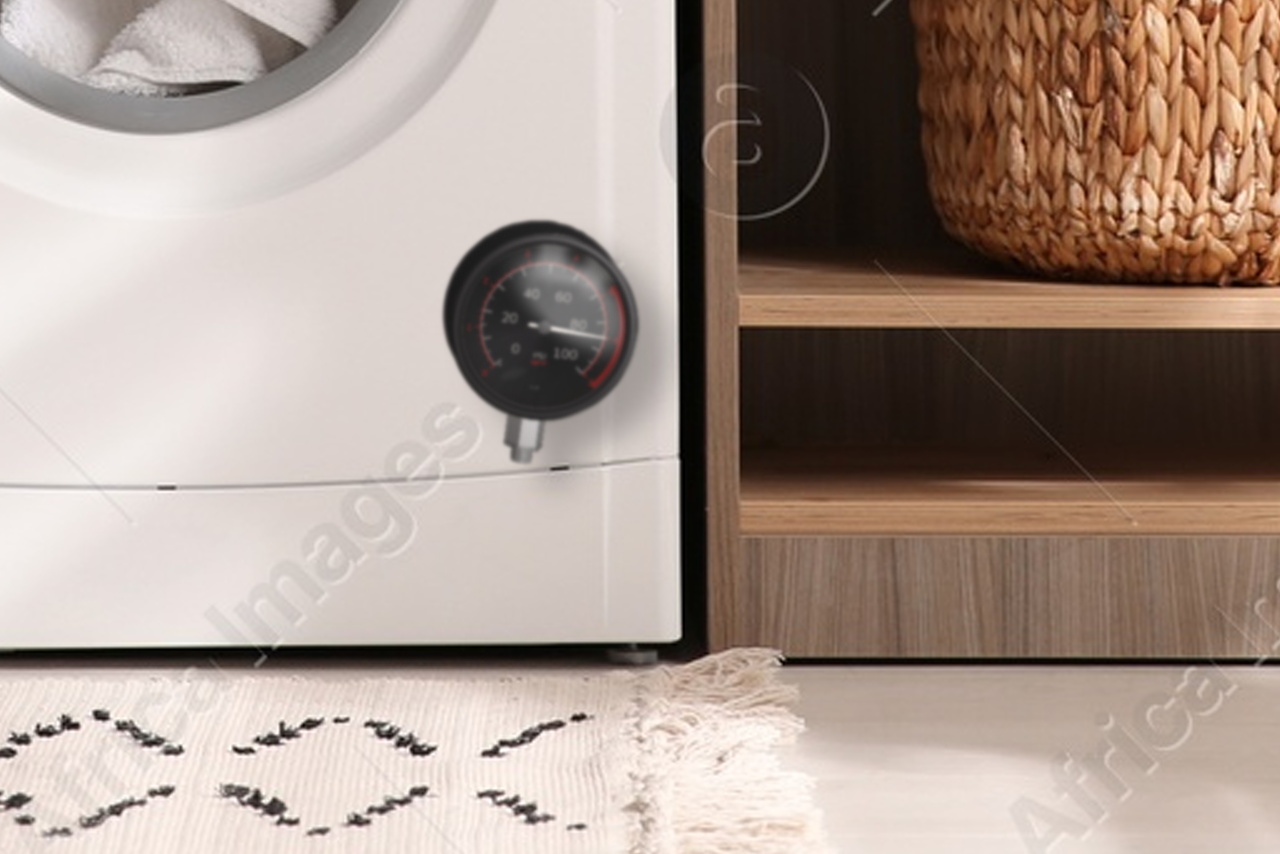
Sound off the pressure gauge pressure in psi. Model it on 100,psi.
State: 85,psi
